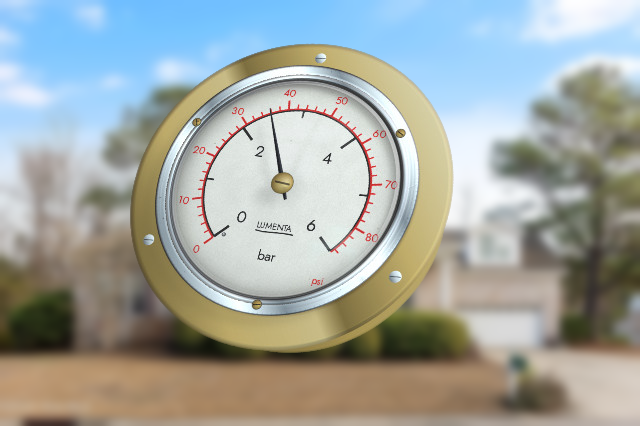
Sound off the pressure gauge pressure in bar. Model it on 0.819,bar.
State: 2.5,bar
